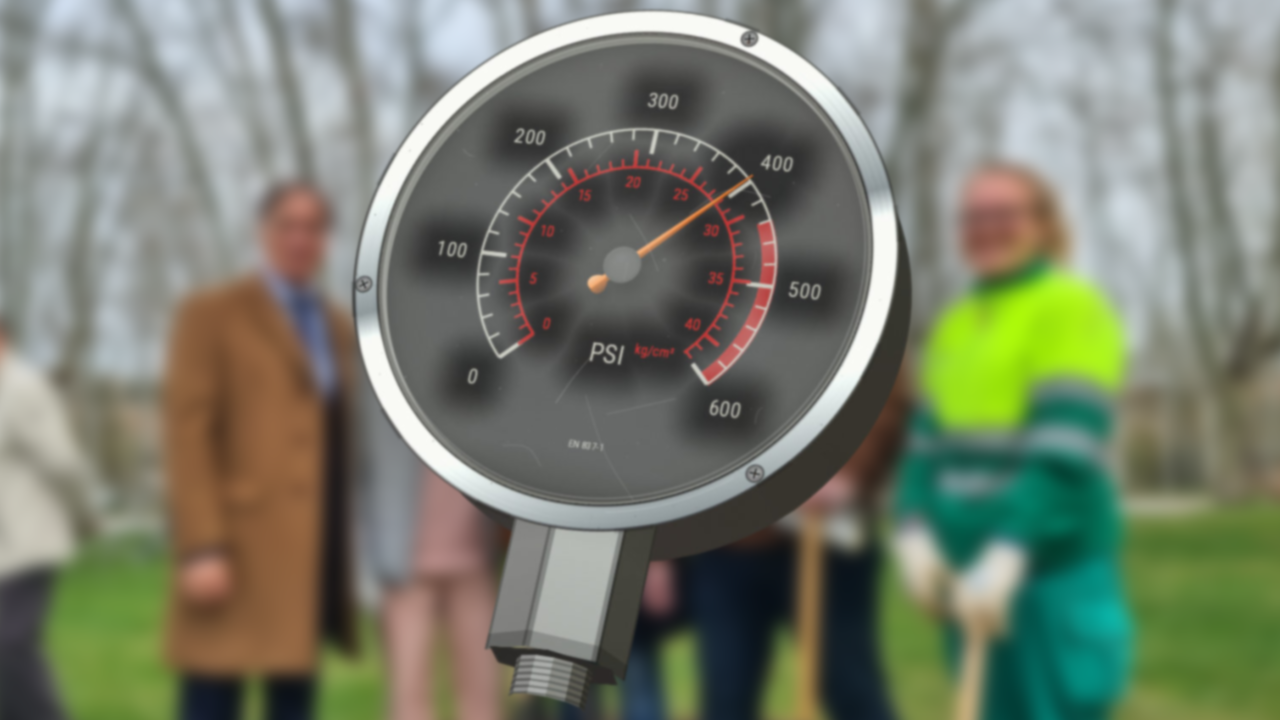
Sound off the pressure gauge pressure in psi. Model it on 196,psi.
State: 400,psi
